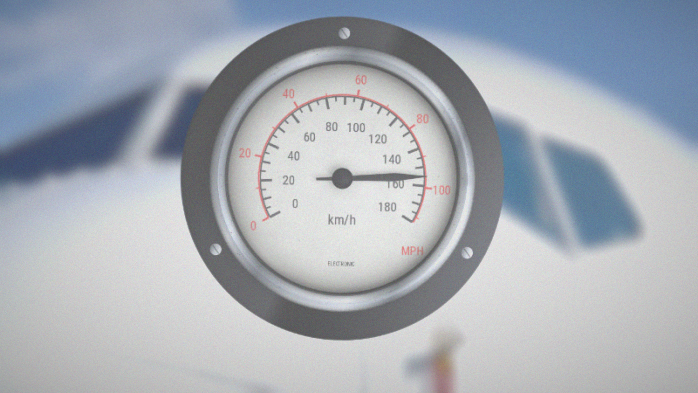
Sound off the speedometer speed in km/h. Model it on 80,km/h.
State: 155,km/h
